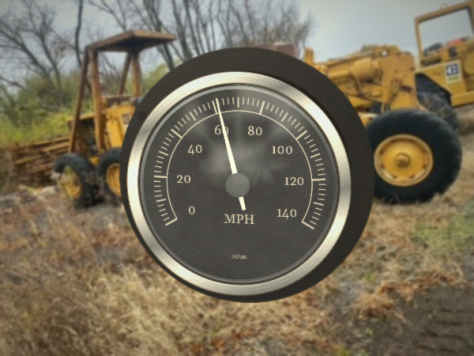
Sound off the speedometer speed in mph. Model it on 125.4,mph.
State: 62,mph
